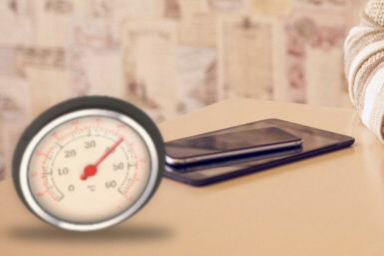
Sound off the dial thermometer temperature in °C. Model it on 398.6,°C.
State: 40,°C
